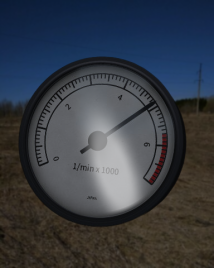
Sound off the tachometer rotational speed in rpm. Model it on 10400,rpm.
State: 4900,rpm
